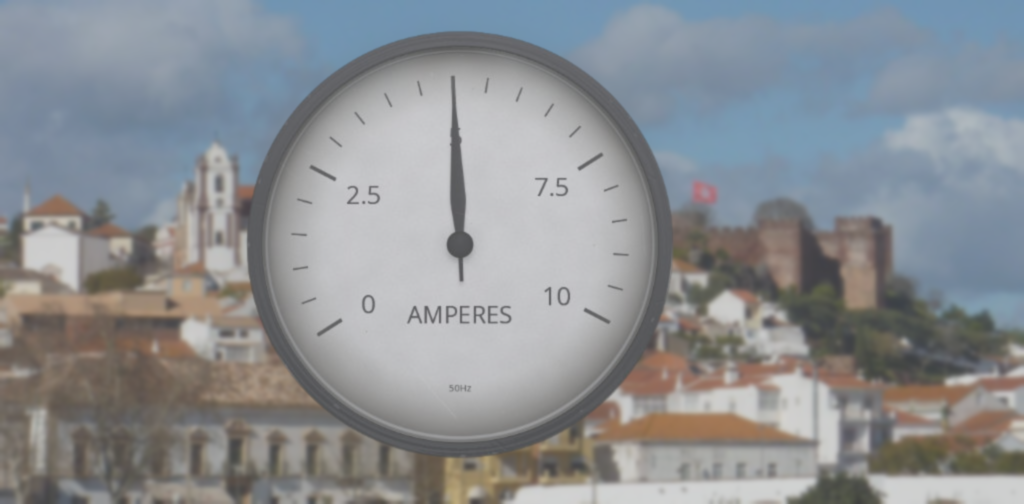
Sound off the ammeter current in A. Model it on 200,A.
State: 5,A
